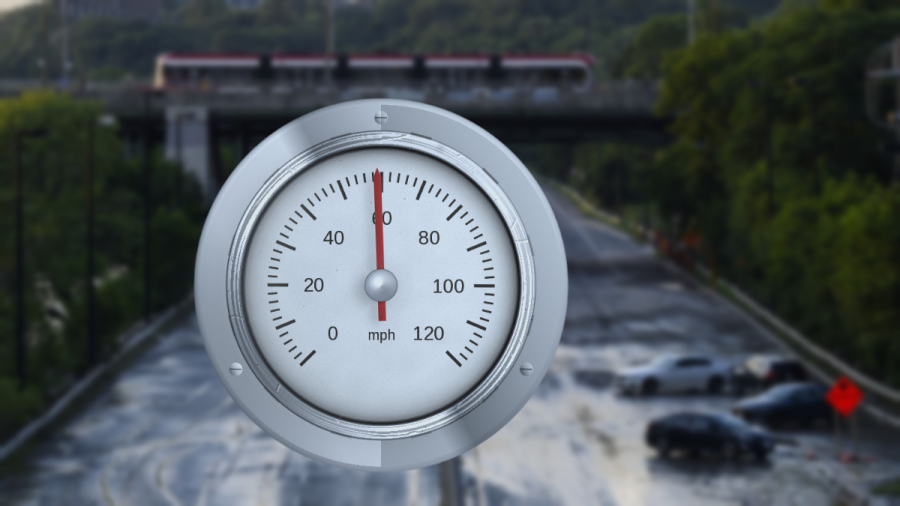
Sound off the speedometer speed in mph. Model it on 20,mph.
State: 59,mph
